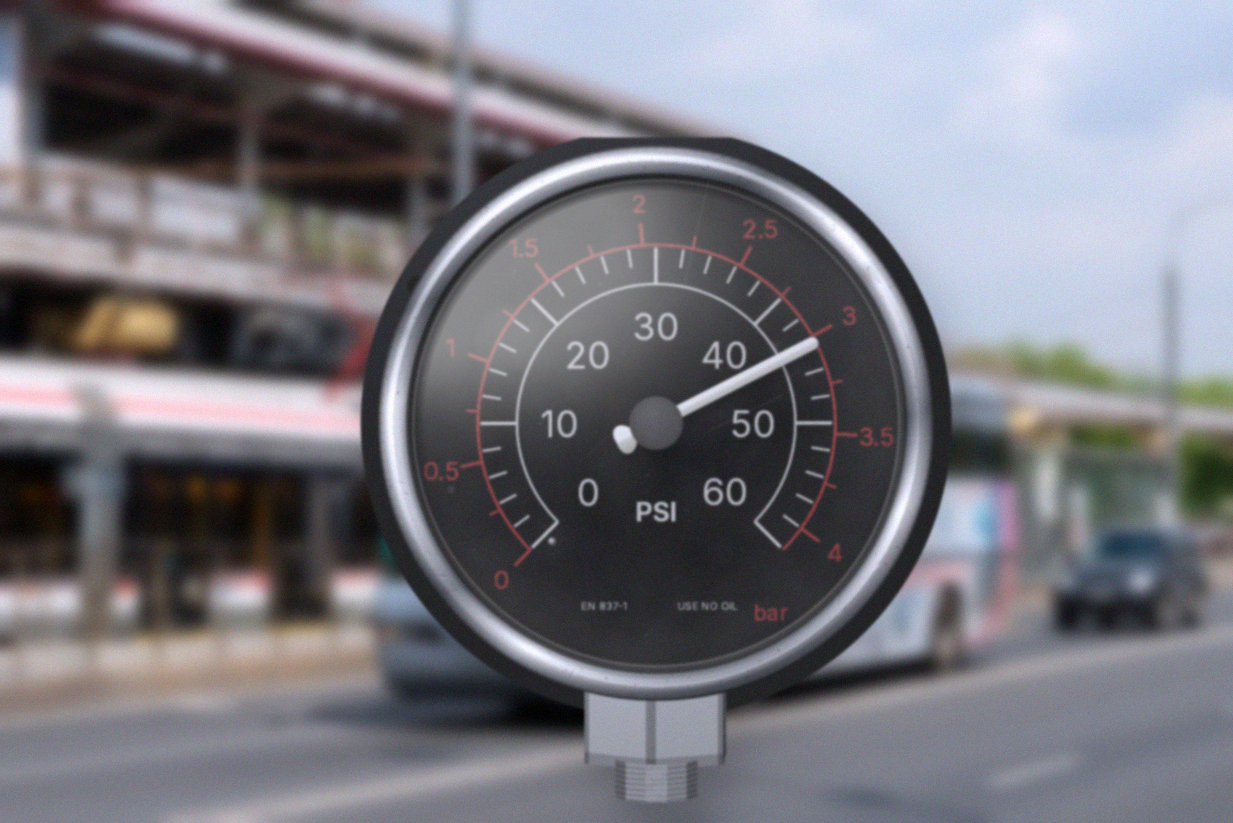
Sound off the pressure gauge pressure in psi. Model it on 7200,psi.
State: 44,psi
